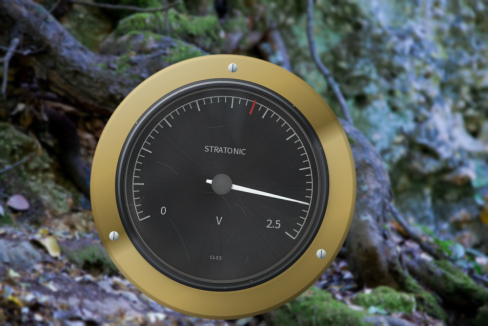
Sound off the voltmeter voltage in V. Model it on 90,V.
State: 2.25,V
